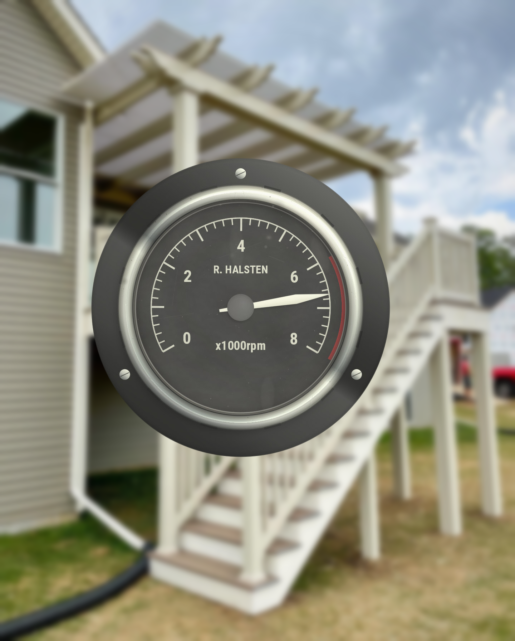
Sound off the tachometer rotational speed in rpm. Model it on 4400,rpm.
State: 6700,rpm
